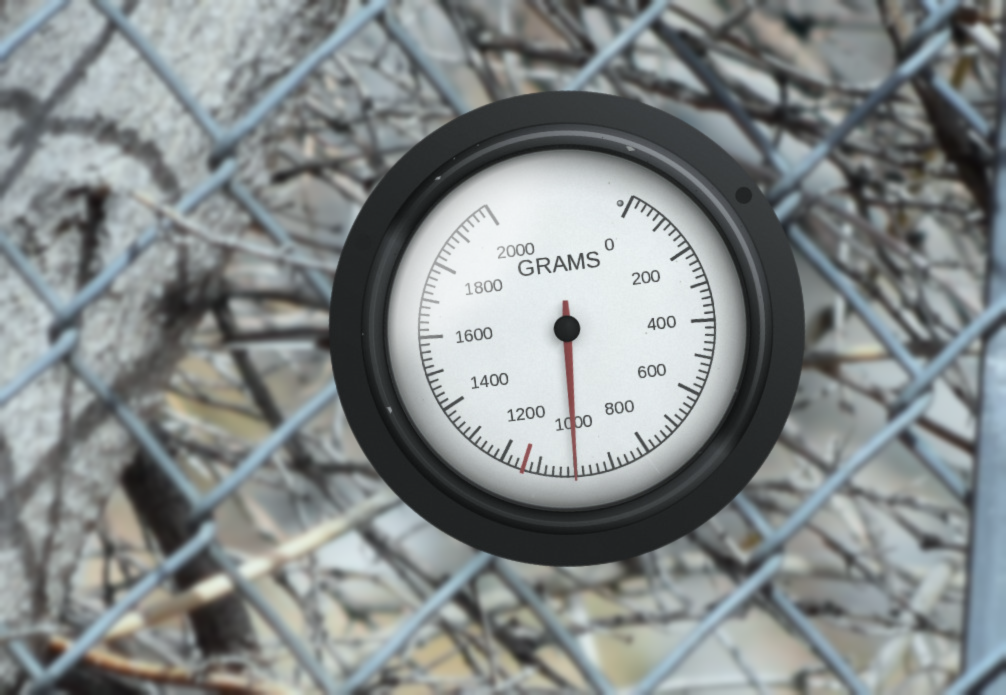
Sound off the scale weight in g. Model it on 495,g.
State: 1000,g
